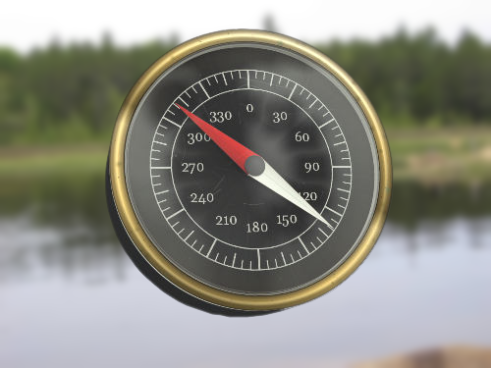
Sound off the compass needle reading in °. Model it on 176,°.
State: 310,°
